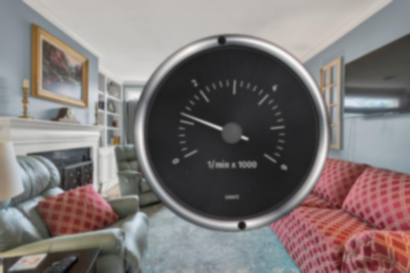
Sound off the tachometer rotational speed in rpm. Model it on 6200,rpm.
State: 1200,rpm
